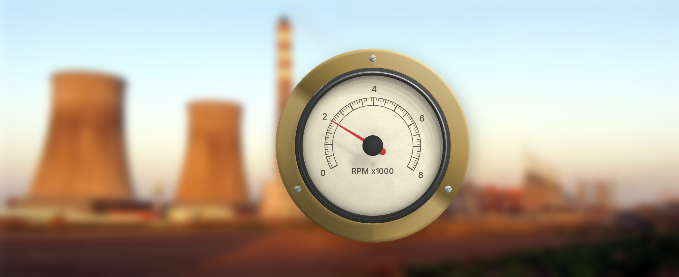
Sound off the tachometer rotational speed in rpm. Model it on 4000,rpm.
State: 2000,rpm
